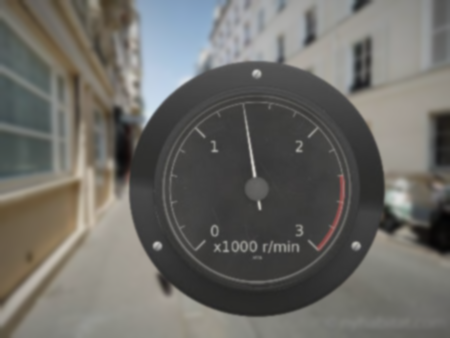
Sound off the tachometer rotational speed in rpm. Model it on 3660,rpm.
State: 1400,rpm
